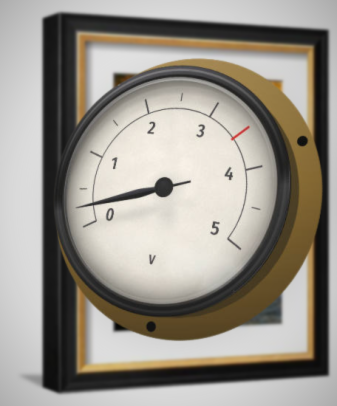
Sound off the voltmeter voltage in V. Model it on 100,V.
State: 0.25,V
